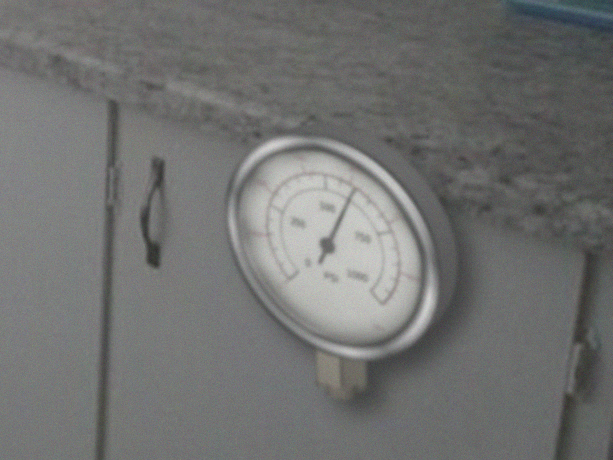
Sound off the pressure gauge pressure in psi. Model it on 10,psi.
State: 600,psi
